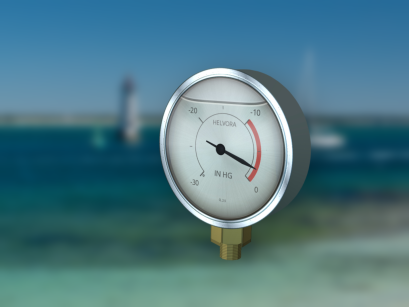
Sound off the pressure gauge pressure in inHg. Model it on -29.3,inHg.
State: -2.5,inHg
